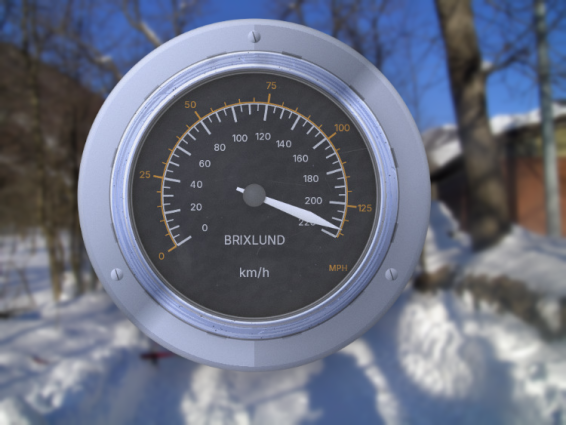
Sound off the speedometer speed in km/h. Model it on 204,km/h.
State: 215,km/h
